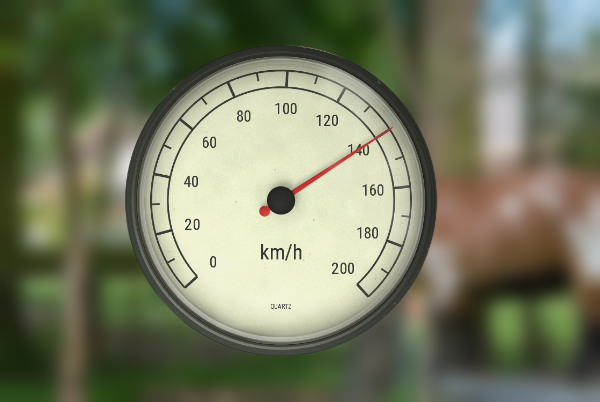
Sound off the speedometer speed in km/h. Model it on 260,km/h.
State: 140,km/h
